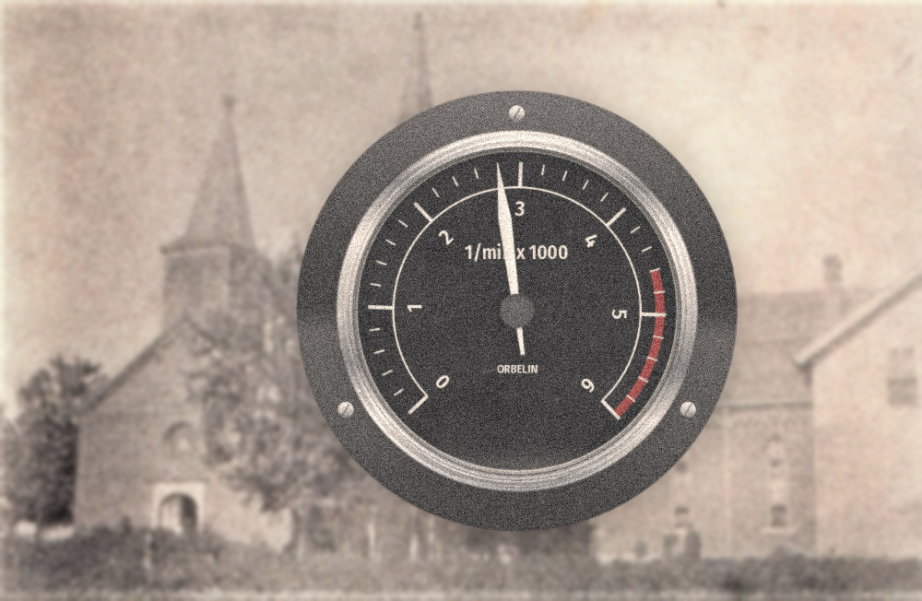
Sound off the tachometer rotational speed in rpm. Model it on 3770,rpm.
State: 2800,rpm
